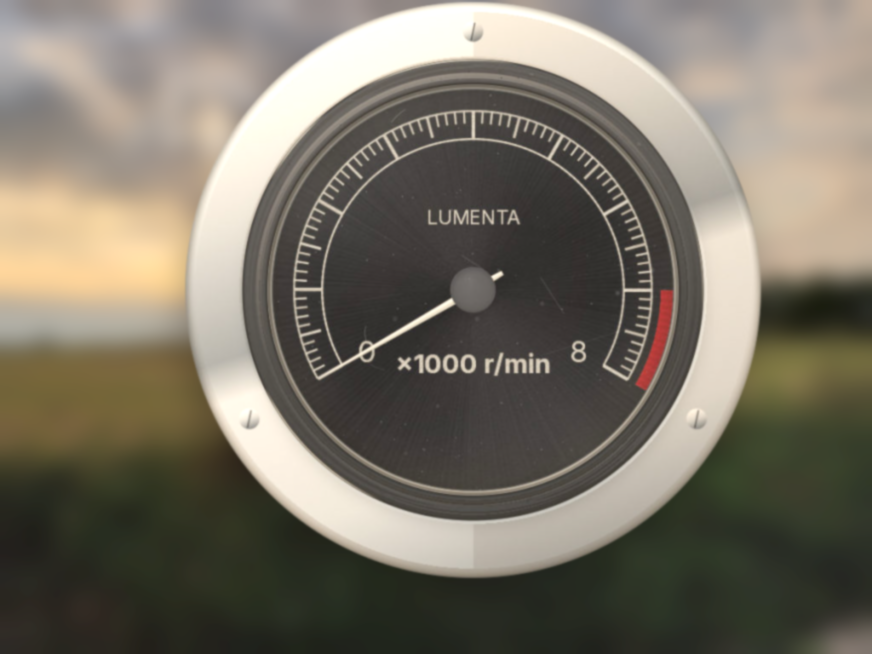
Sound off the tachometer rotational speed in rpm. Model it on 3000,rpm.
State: 0,rpm
